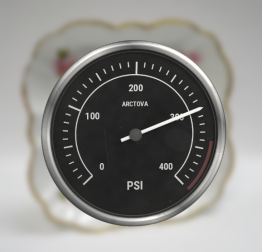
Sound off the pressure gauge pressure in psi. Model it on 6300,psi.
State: 300,psi
